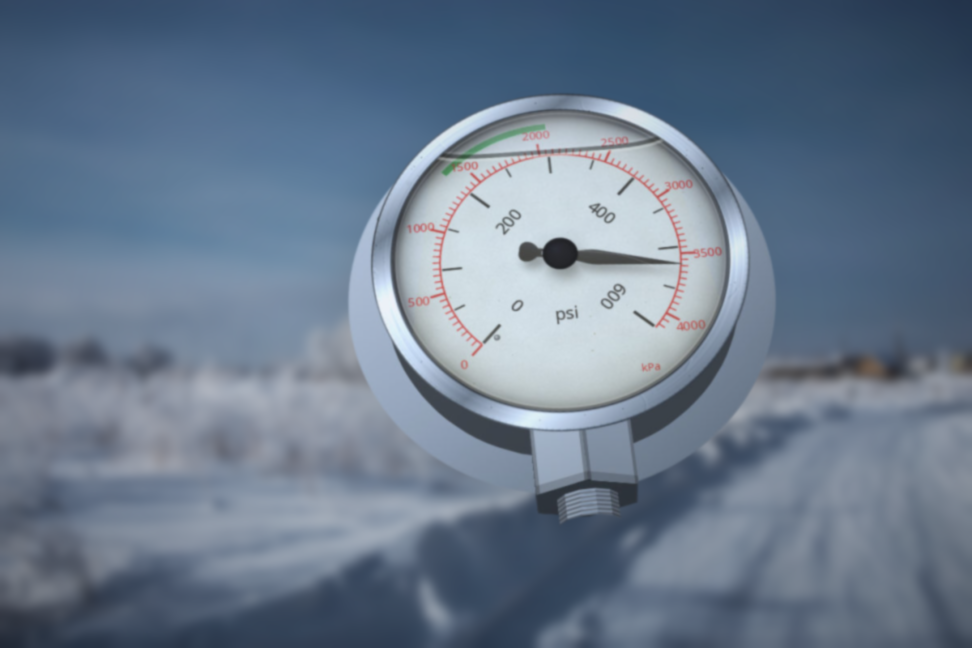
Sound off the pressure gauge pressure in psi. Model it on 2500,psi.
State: 525,psi
